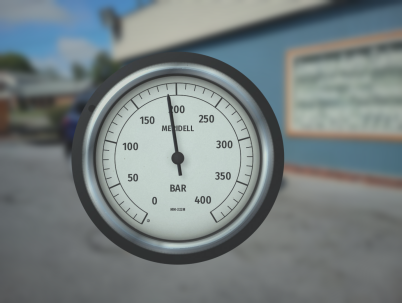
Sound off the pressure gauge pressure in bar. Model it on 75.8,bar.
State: 190,bar
